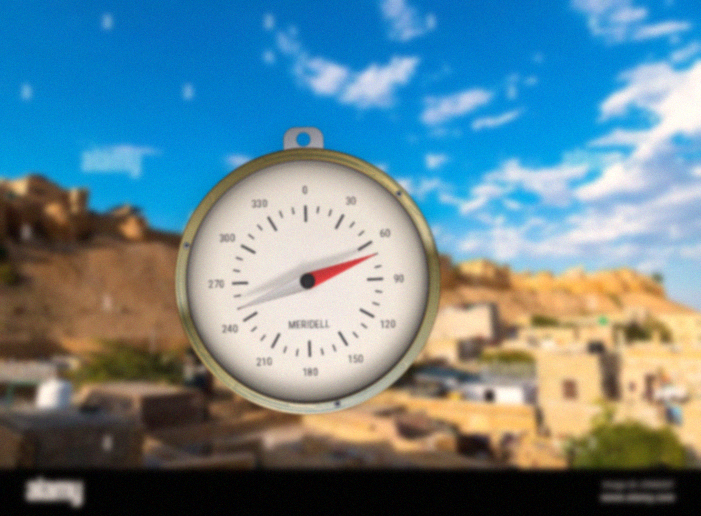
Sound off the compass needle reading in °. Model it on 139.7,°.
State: 70,°
